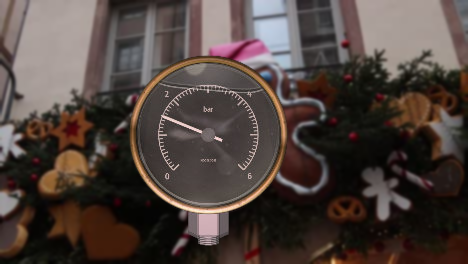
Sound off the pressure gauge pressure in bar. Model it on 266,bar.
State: 1.5,bar
